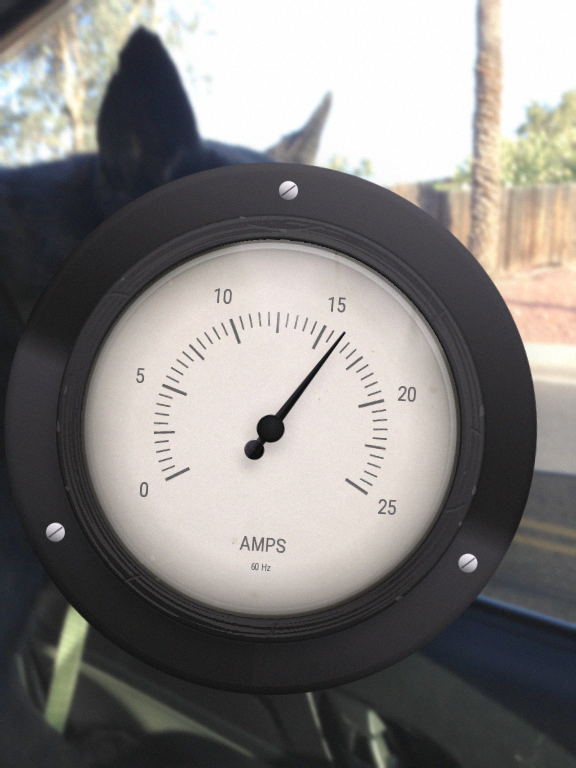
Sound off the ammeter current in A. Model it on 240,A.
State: 16,A
